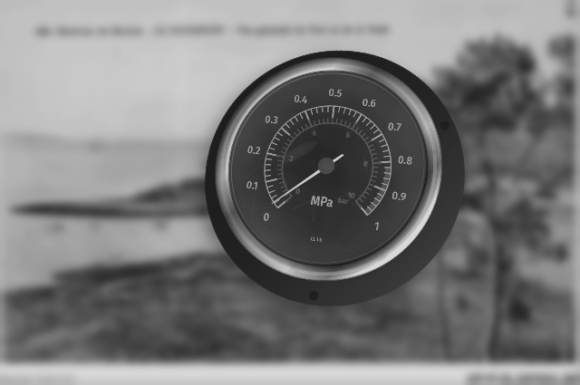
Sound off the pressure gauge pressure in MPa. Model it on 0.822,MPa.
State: 0.02,MPa
